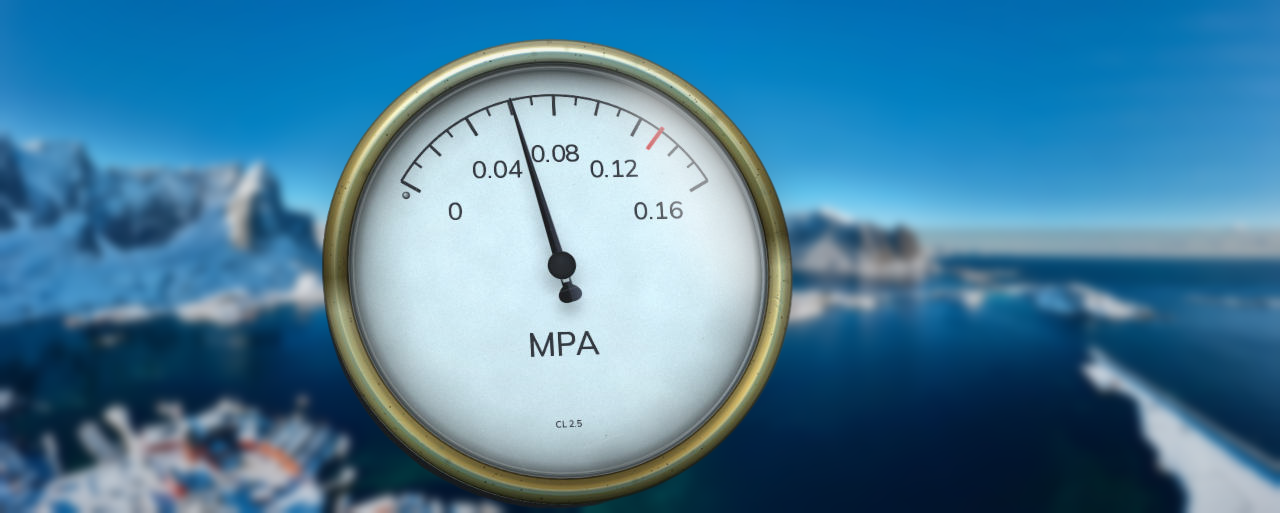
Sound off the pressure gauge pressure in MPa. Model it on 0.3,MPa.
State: 0.06,MPa
